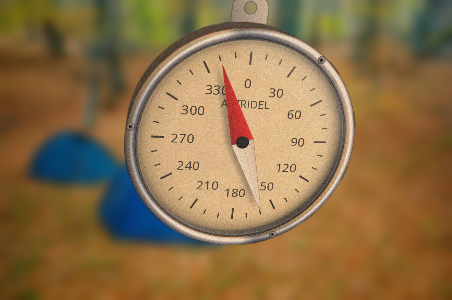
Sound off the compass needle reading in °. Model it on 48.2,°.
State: 340,°
